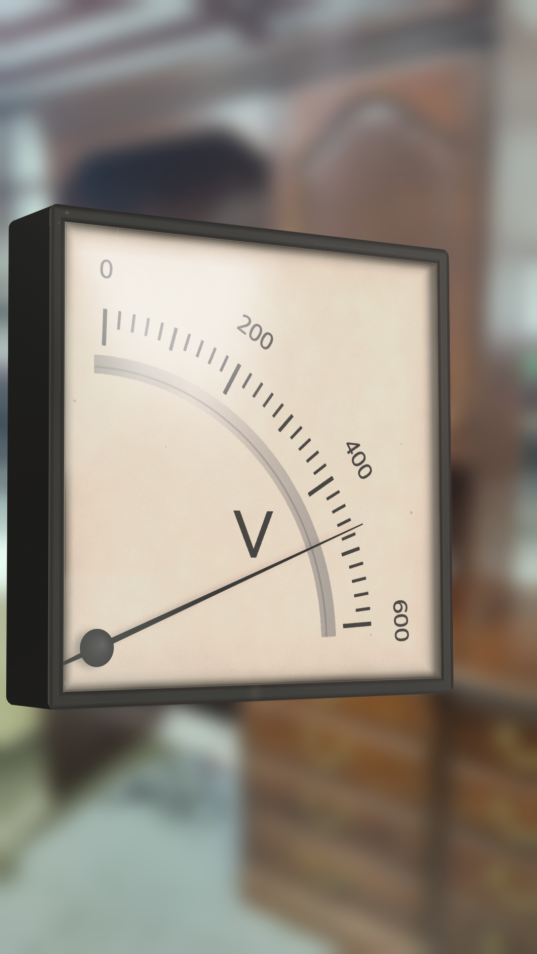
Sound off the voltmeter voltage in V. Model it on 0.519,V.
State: 470,V
